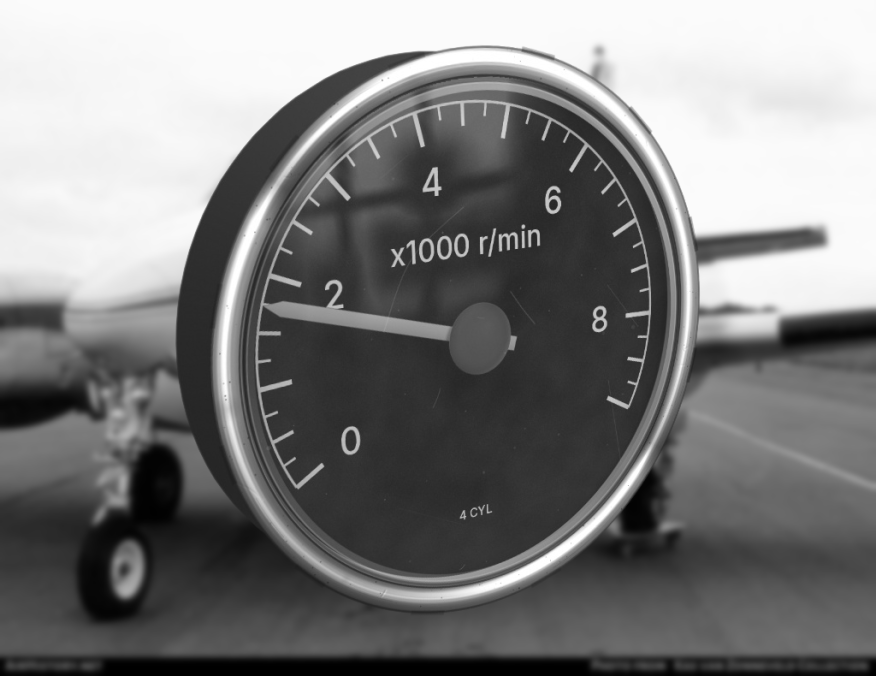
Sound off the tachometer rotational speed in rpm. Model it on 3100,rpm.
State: 1750,rpm
